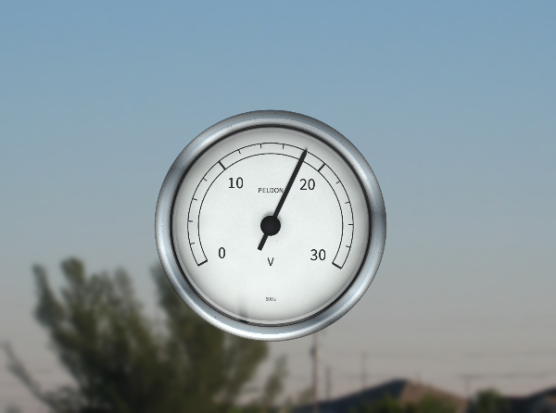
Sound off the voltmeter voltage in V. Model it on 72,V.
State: 18,V
